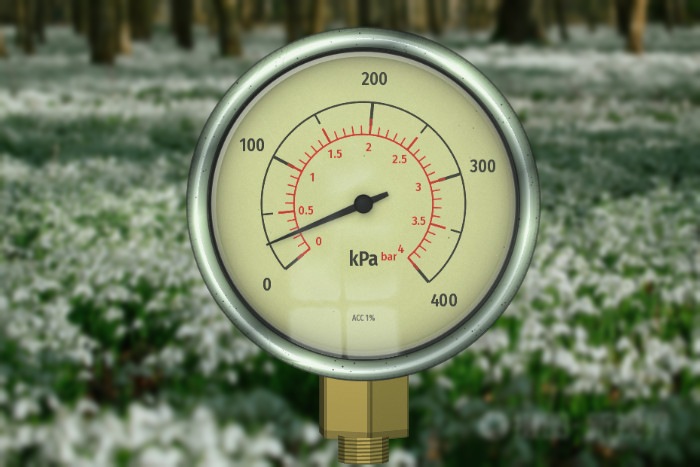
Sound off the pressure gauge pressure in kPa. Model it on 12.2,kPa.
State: 25,kPa
